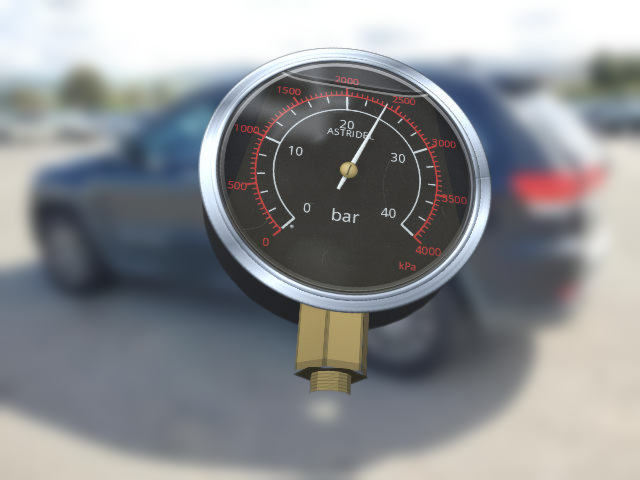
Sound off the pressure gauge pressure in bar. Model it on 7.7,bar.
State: 24,bar
